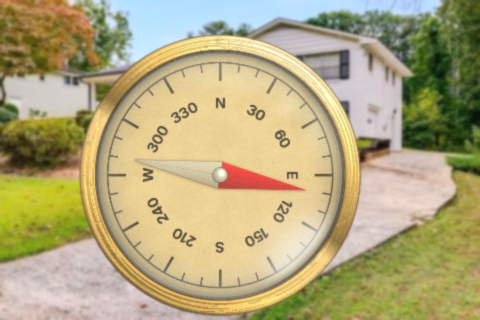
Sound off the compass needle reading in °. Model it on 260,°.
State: 100,°
